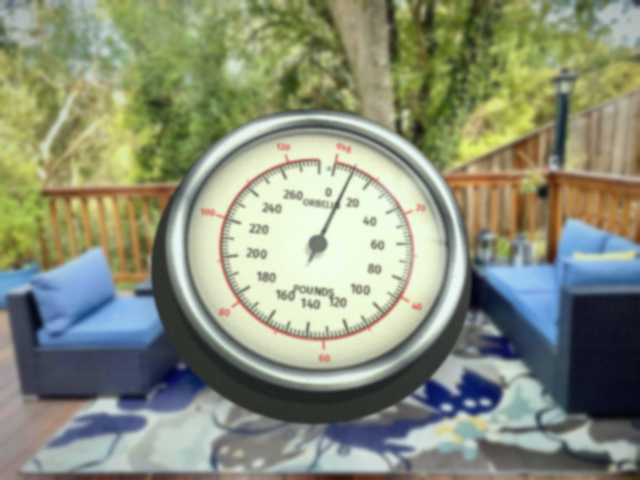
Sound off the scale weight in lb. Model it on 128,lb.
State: 10,lb
